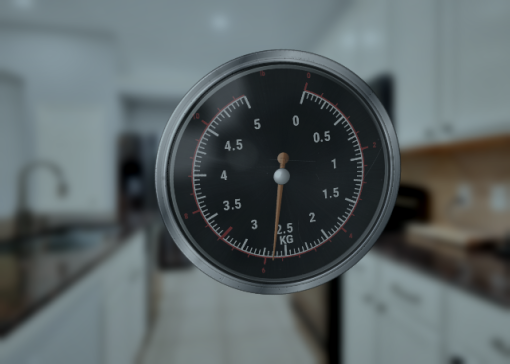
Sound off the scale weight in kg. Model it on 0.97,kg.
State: 2.65,kg
